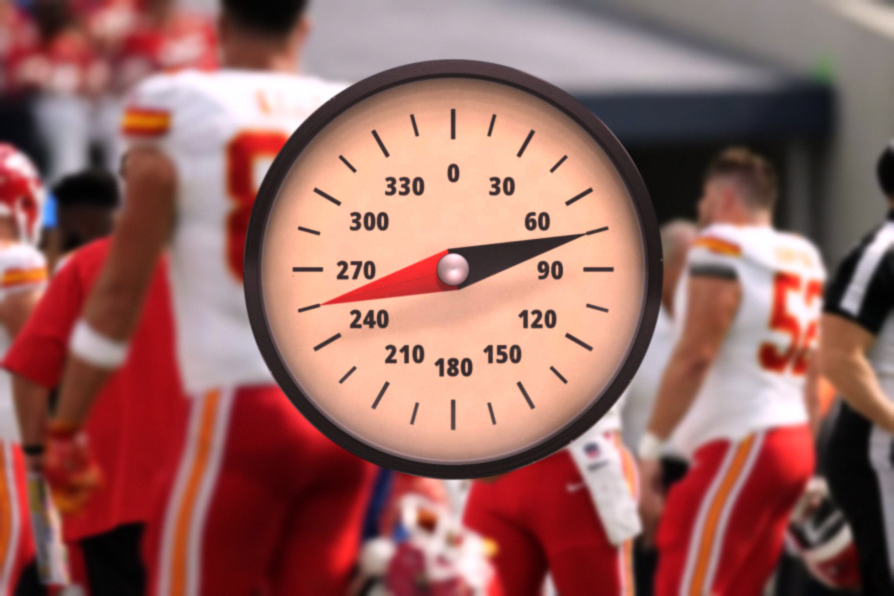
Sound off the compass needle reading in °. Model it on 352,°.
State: 255,°
